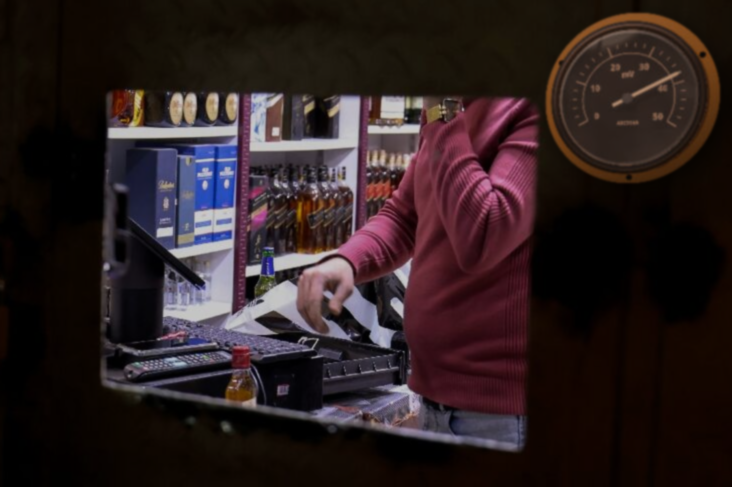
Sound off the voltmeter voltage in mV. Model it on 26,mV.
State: 38,mV
